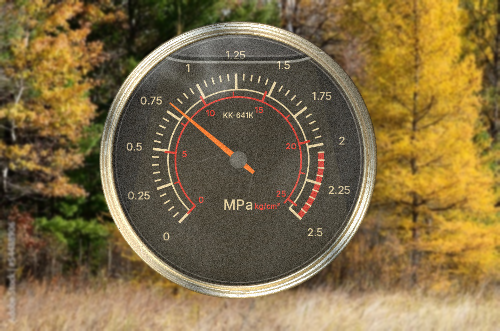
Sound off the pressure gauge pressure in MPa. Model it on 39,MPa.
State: 0.8,MPa
